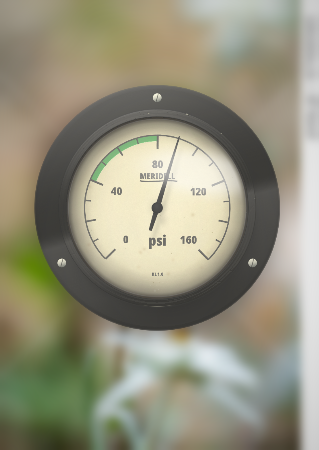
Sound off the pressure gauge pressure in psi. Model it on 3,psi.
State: 90,psi
